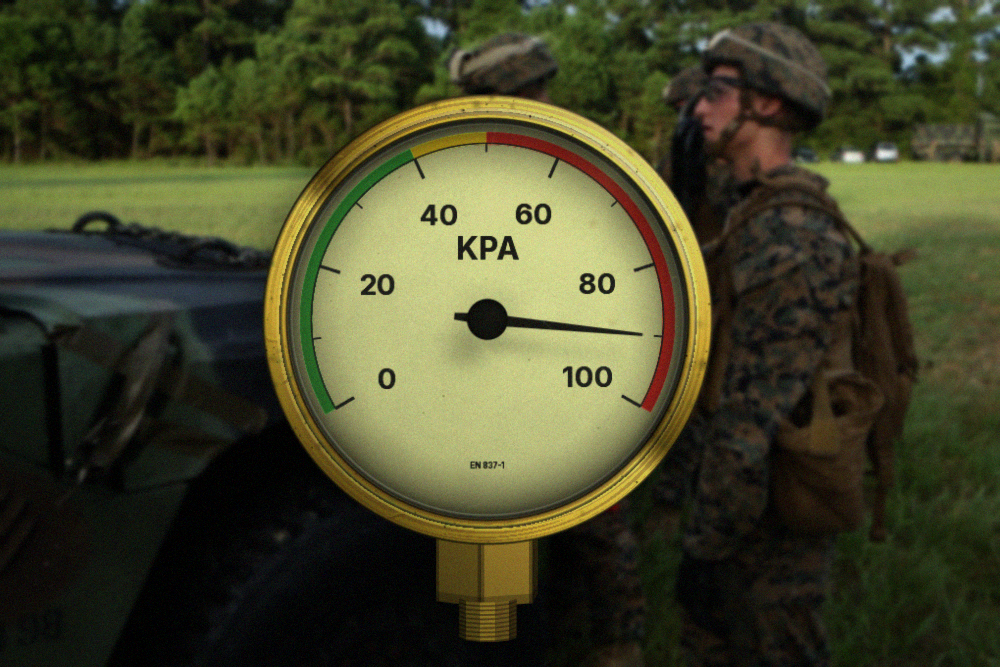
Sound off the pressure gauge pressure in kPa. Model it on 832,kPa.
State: 90,kPa
